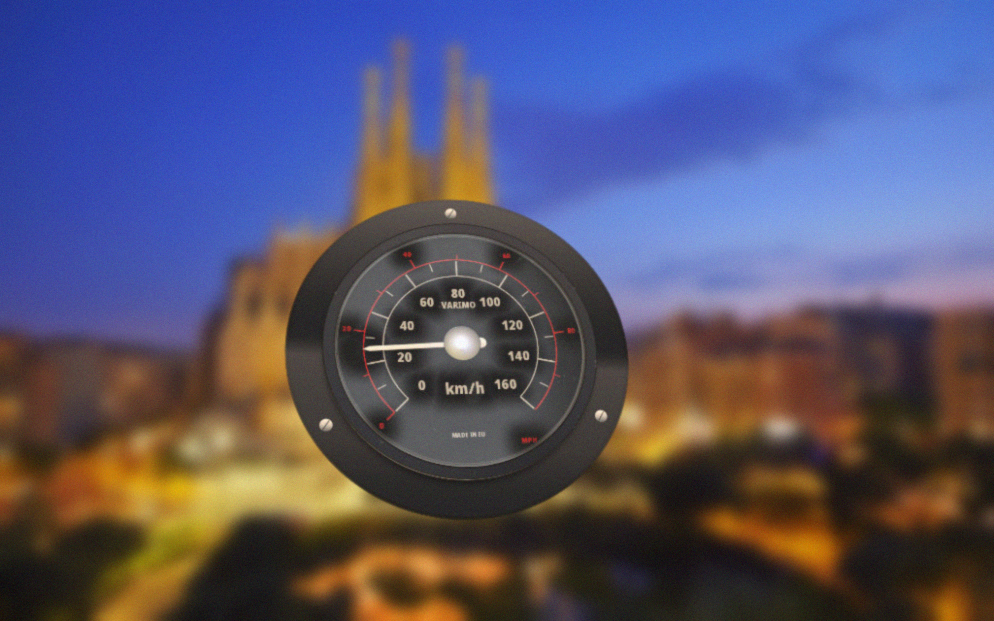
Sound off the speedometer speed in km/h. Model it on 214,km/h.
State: 25,km/h
